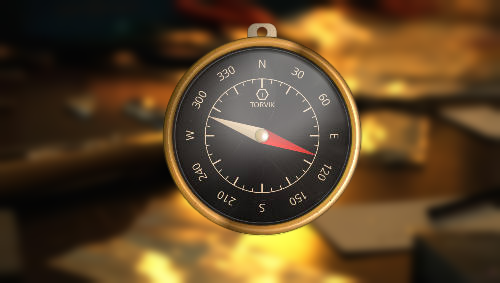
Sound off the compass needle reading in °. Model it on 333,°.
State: 110,°
